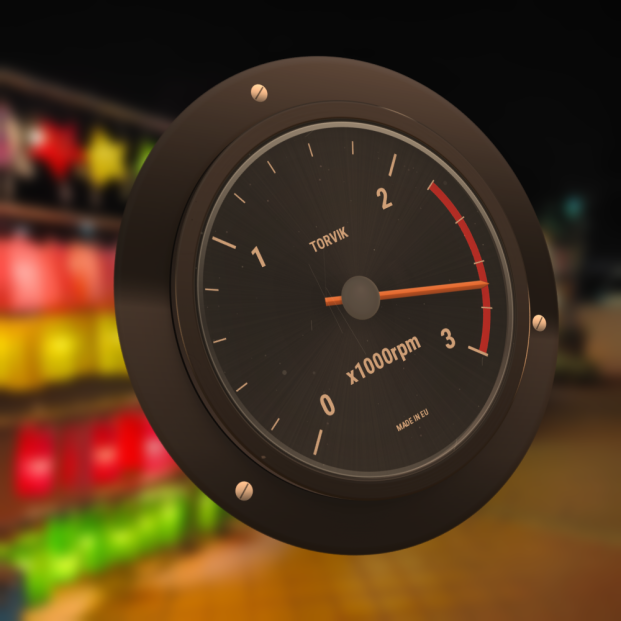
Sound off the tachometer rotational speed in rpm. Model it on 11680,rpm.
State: 2700,rpm
